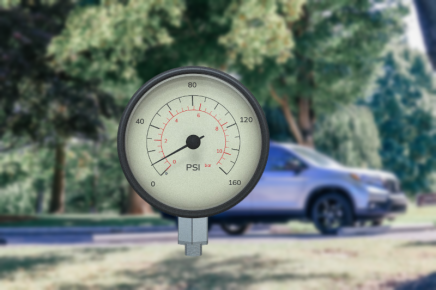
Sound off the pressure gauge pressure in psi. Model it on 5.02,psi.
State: 10,psi
